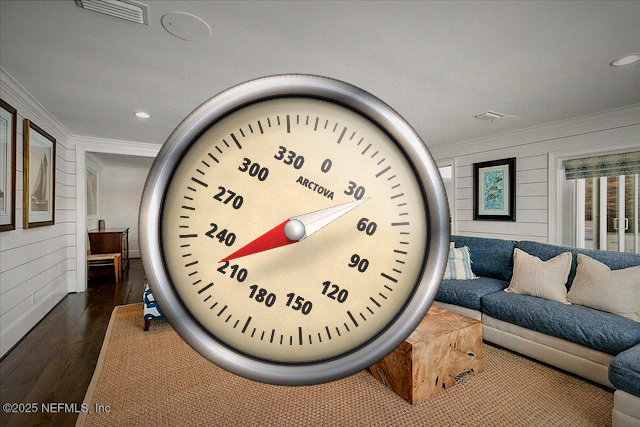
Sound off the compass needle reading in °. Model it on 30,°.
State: 220,°
